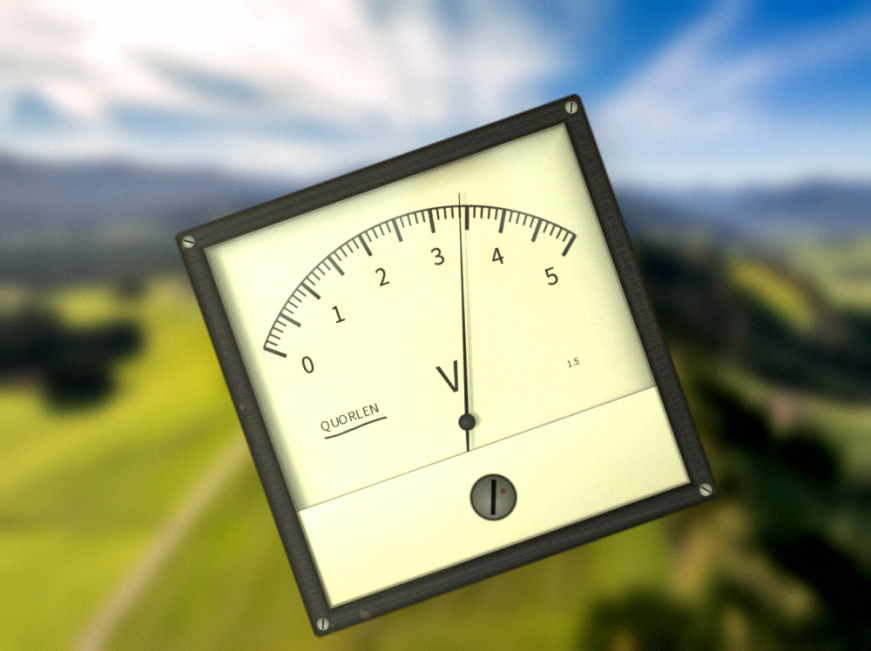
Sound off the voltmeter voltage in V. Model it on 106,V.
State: 3.4,V
